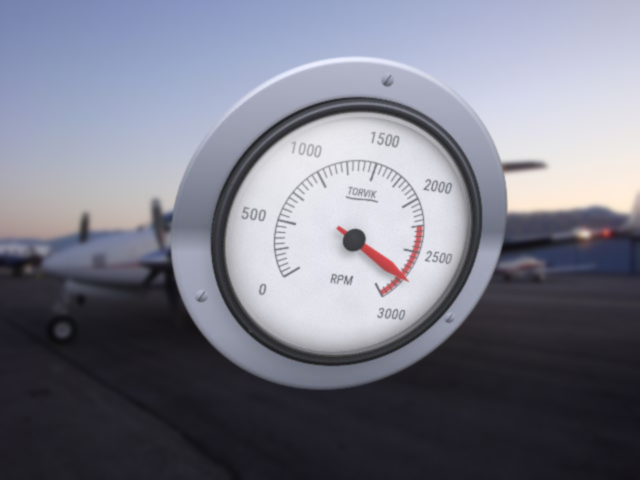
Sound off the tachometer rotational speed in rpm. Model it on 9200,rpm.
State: 2750,rpm
